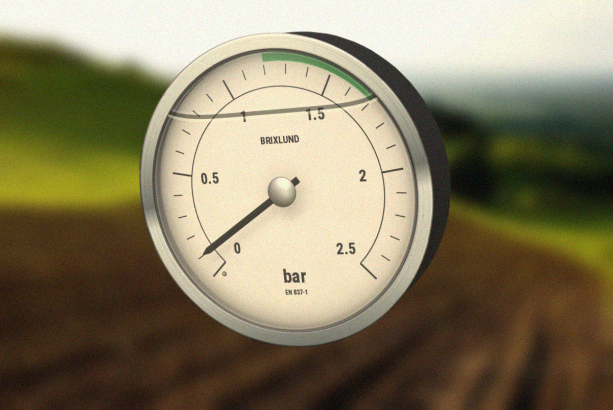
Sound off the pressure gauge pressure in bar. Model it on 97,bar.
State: 0.1,bar
